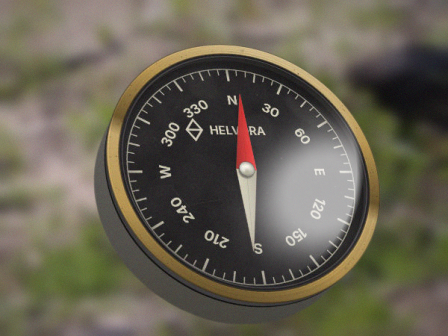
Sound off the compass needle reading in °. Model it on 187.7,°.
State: 5,°
